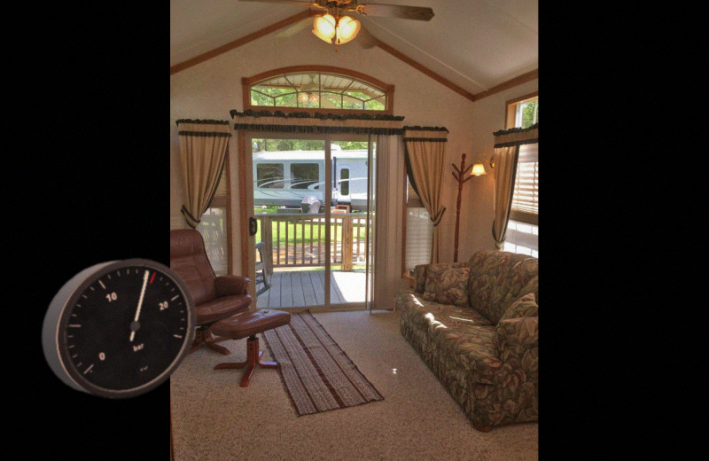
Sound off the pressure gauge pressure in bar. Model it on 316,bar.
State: 15,bar
